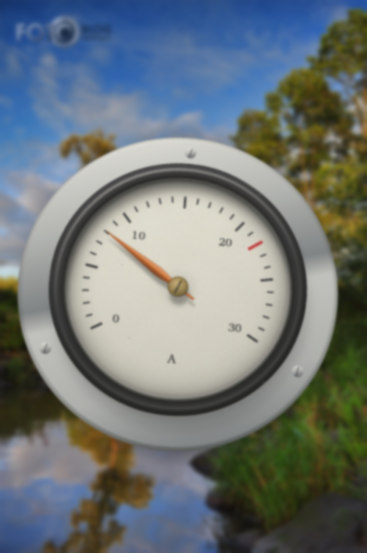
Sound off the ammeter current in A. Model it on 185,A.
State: 8,A
